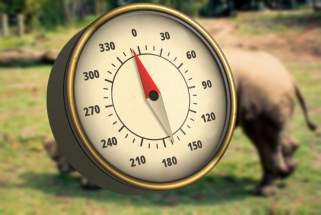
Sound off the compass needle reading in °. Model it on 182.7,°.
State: 350,°
